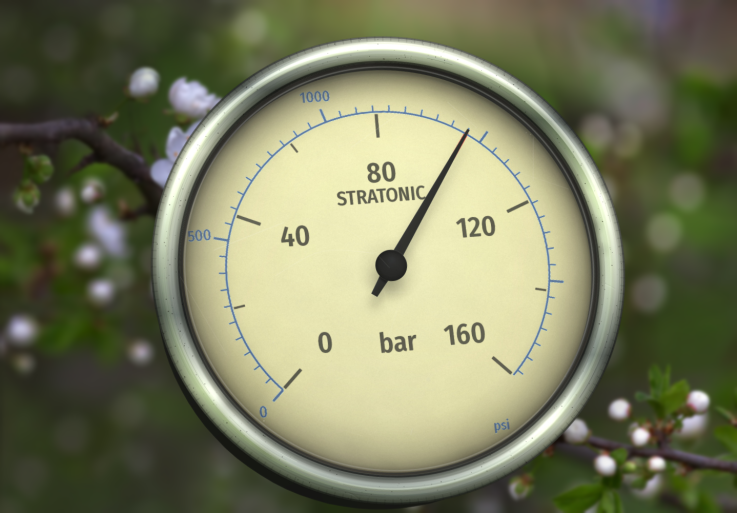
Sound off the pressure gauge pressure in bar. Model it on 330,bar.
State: 100,bar
